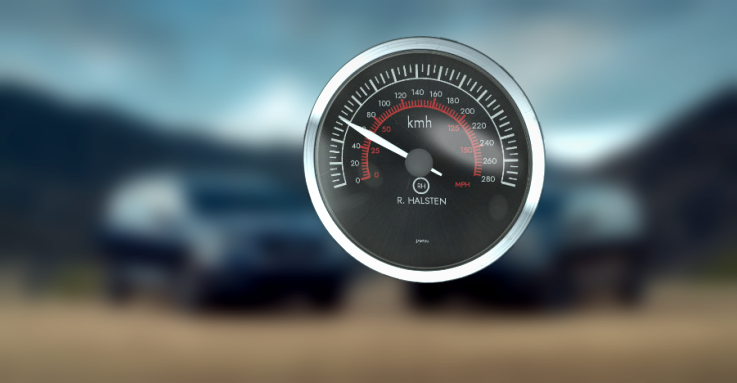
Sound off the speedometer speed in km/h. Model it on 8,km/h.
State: 60,km/h
